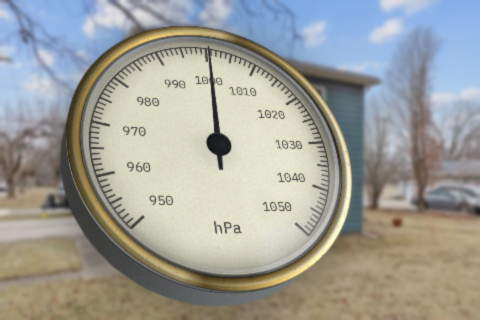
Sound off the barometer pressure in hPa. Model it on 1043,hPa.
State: 1000,hPa
